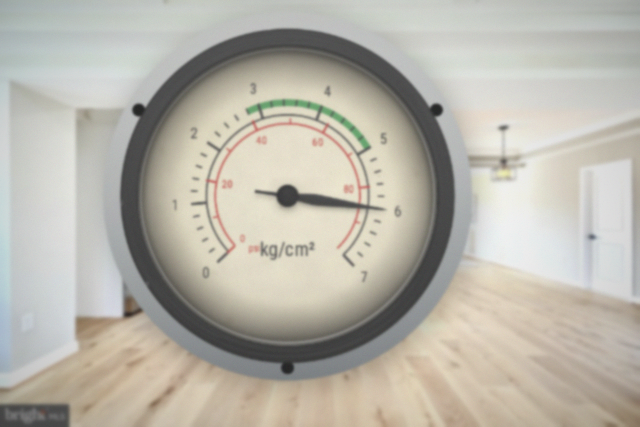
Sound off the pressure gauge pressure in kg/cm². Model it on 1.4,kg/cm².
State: 6,kg/cm²
